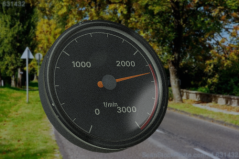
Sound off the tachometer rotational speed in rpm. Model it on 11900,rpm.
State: 2300,rpm
